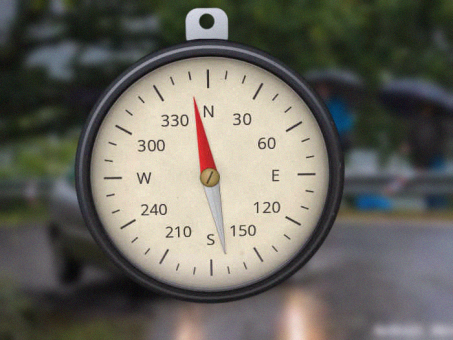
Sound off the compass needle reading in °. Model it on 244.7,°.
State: 350,°
